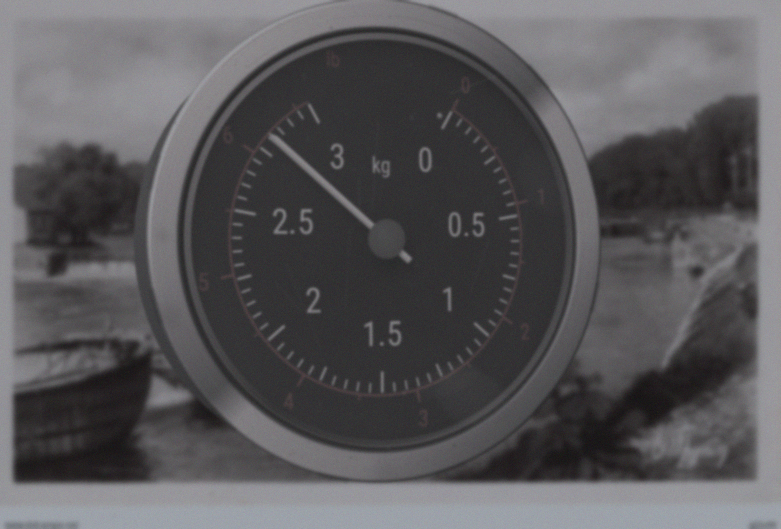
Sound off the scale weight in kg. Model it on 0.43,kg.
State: 2.8,kg
